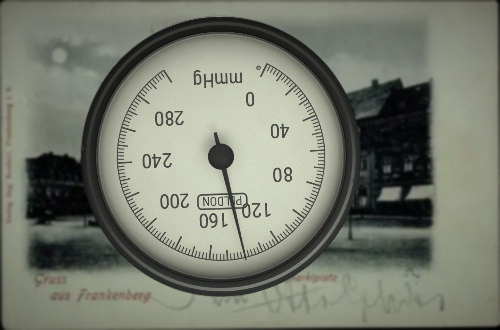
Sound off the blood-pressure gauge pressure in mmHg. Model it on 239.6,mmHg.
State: 140,mmHg
